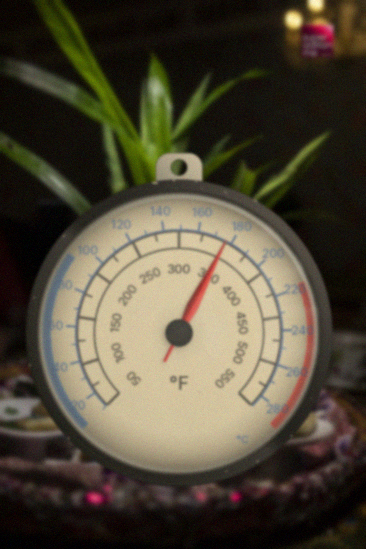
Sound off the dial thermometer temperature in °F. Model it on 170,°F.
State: 350,°F
